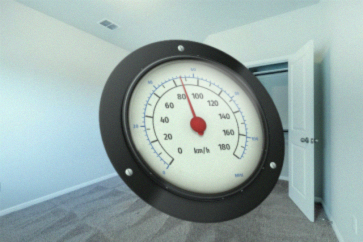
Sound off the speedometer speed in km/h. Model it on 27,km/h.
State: 85,km/h
